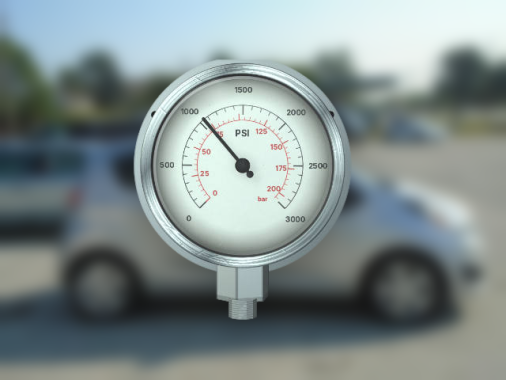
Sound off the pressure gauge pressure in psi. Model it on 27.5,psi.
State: 1050,psi
